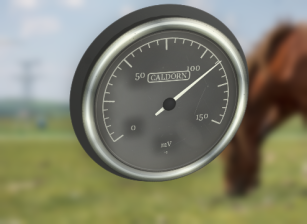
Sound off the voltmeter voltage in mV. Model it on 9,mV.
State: 110,mV
